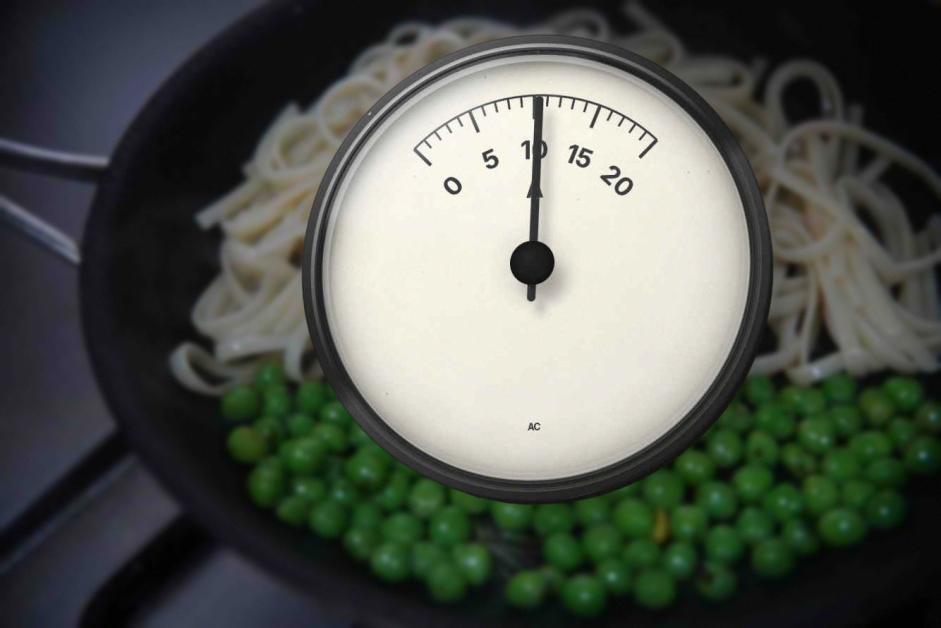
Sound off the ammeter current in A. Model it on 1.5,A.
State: 10.5,A
